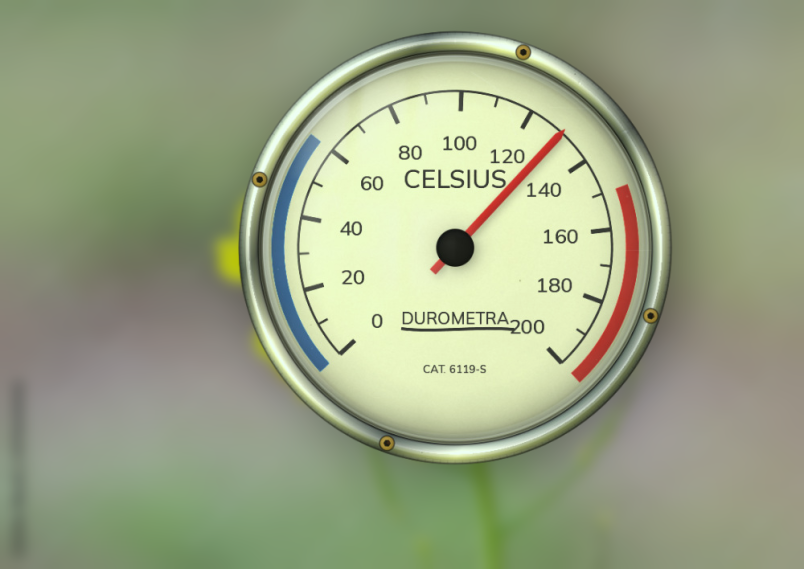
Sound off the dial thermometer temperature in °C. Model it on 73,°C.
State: 130,°C
